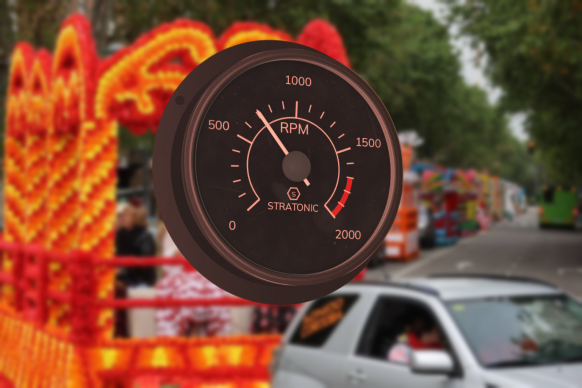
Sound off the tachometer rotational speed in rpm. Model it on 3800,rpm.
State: 700,rpm
